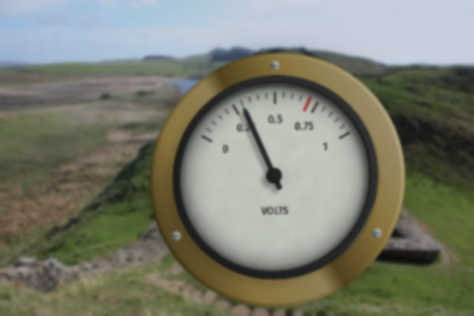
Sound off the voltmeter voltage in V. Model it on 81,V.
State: 0.3,V
